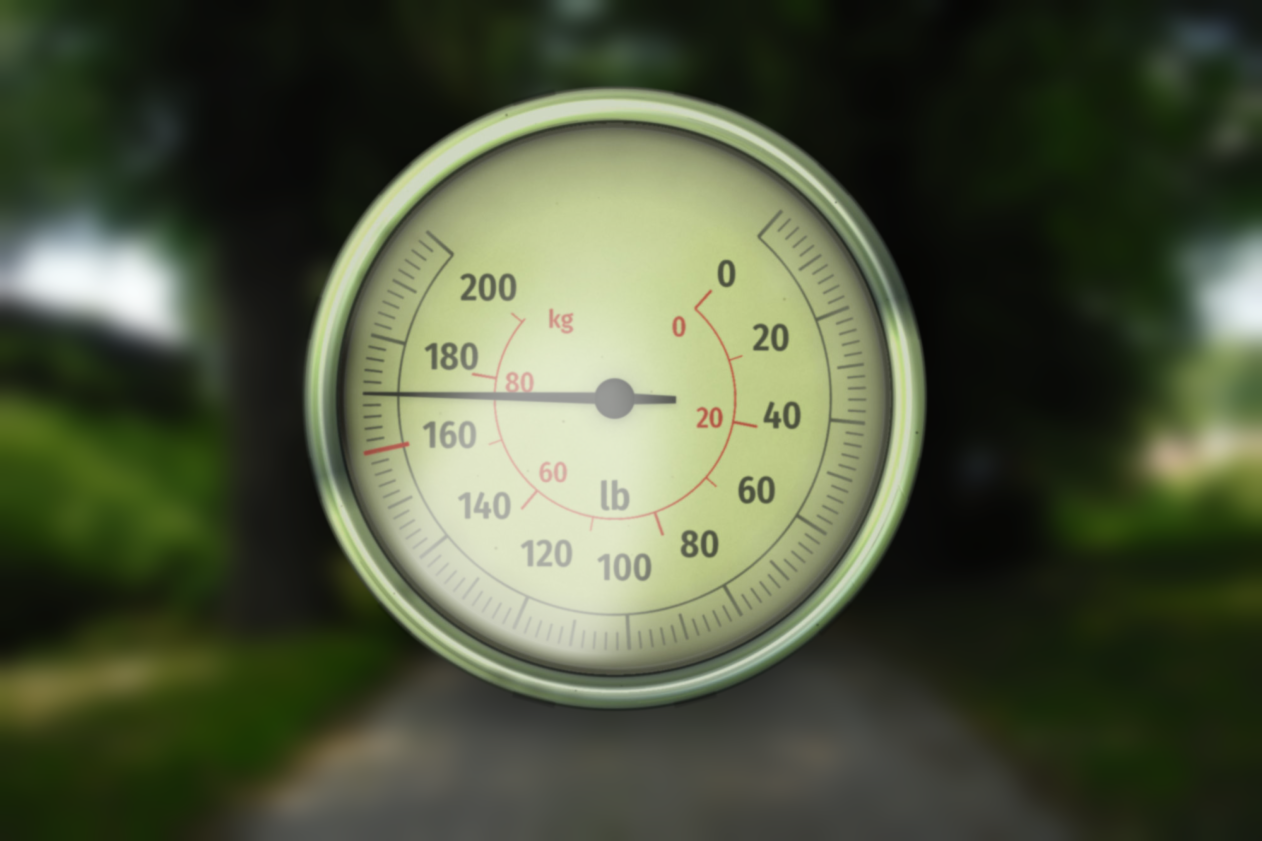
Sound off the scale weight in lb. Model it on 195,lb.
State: 170,lb
